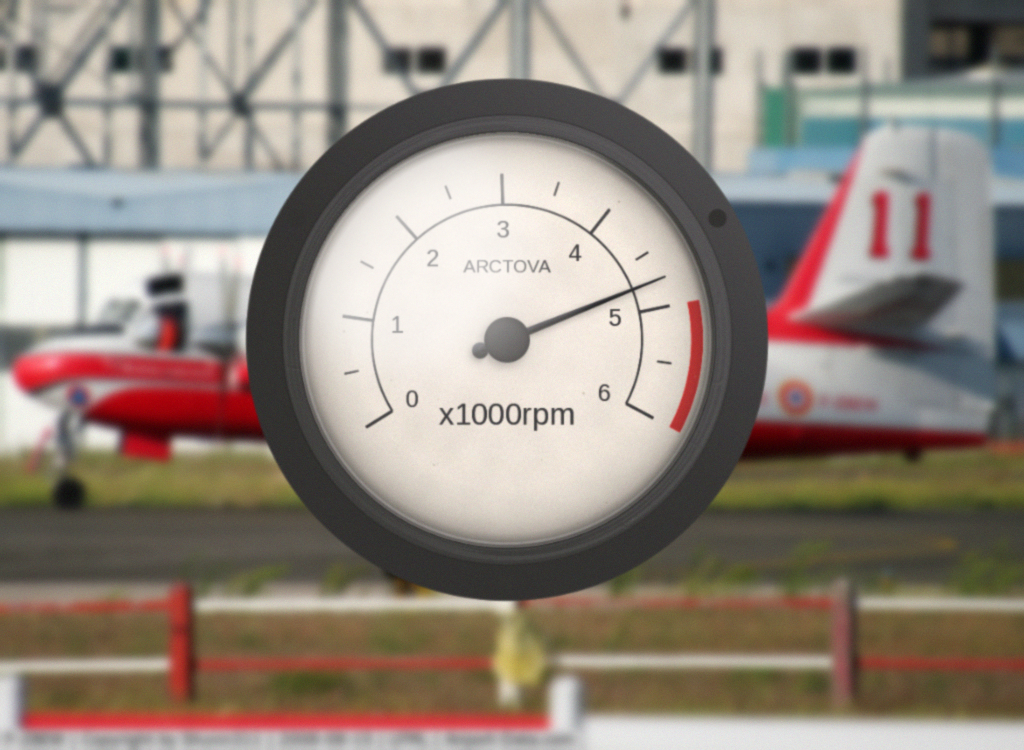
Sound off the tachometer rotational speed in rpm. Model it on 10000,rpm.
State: 4750,rpm
